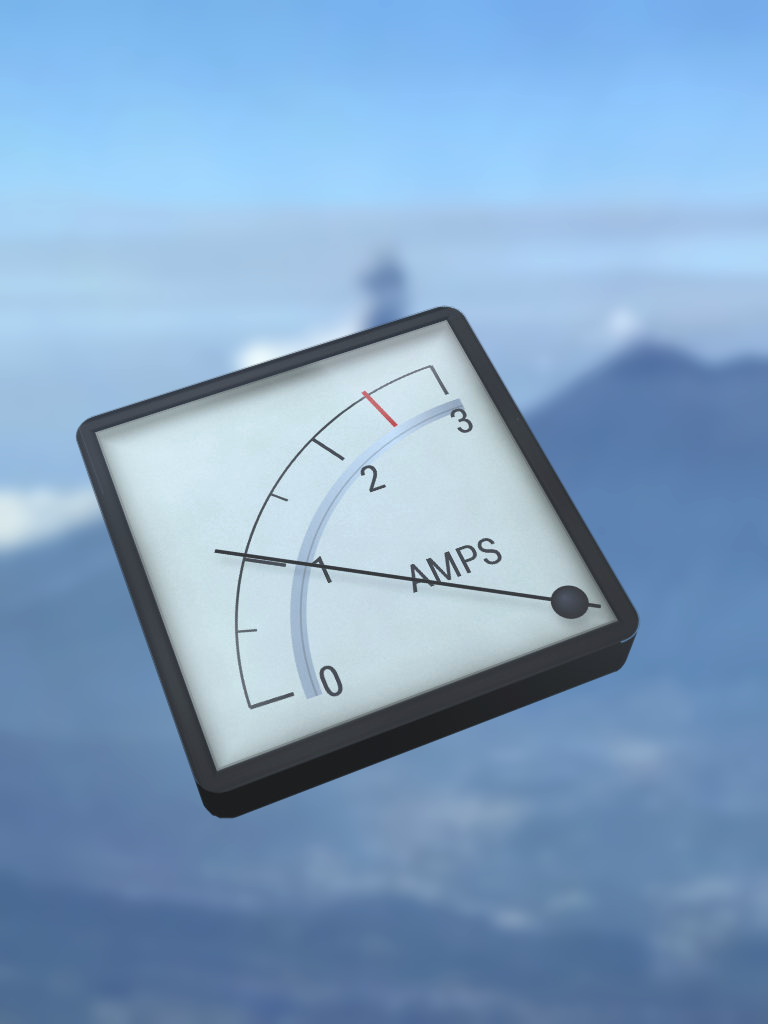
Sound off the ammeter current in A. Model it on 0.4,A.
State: 1,A
